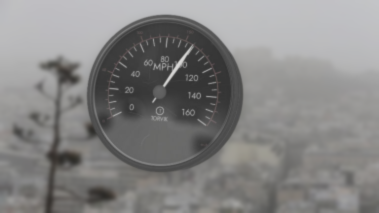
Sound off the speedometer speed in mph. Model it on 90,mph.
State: 100,mph
